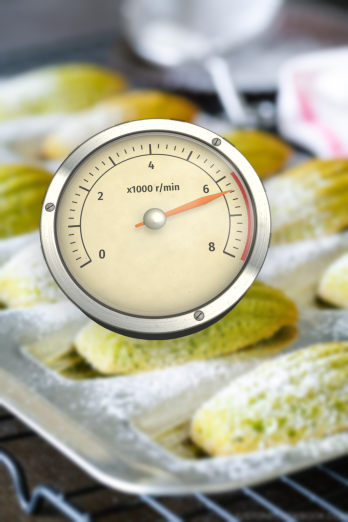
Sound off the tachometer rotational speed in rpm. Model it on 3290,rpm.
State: 6400,rpm
